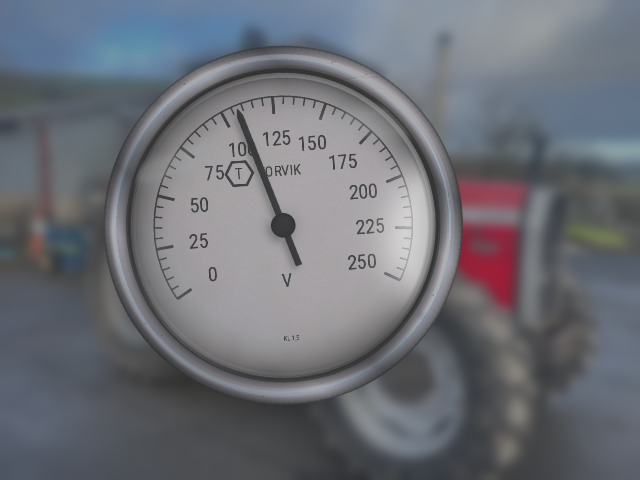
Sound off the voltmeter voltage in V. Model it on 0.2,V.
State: 107.5,V
